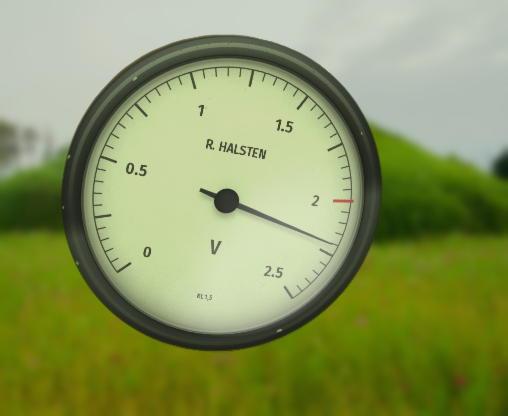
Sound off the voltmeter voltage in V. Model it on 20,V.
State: 2.2,V
